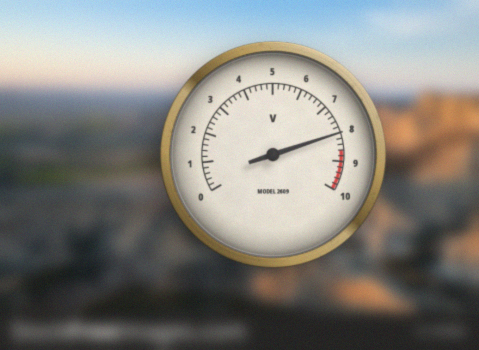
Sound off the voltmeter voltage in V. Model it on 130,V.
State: 8,V
